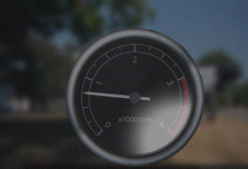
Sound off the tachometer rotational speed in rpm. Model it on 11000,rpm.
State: 750,rpm
